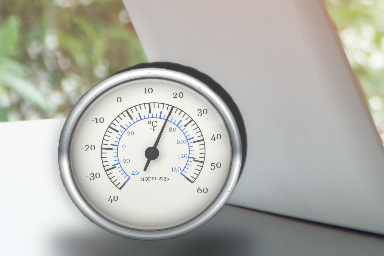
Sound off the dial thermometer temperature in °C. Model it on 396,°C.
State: 20,°C
